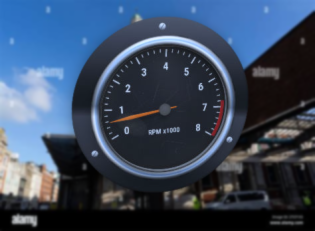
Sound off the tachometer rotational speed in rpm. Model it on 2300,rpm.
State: 600,rpm
